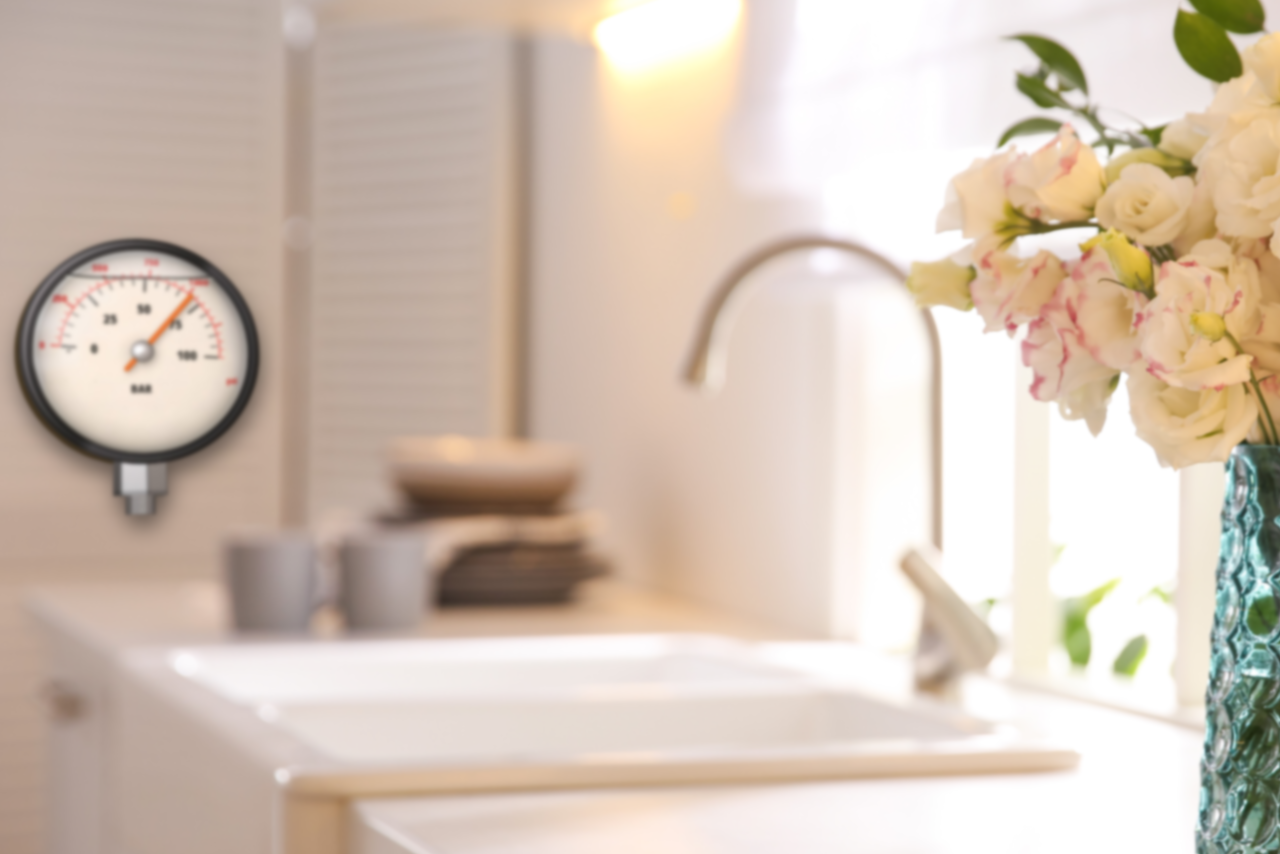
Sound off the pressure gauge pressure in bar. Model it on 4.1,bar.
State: 70,bar
